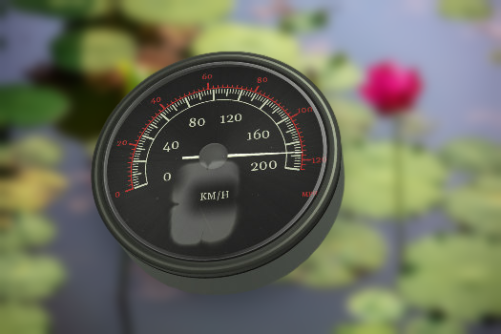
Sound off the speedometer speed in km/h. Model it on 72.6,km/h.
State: 190,km/h
